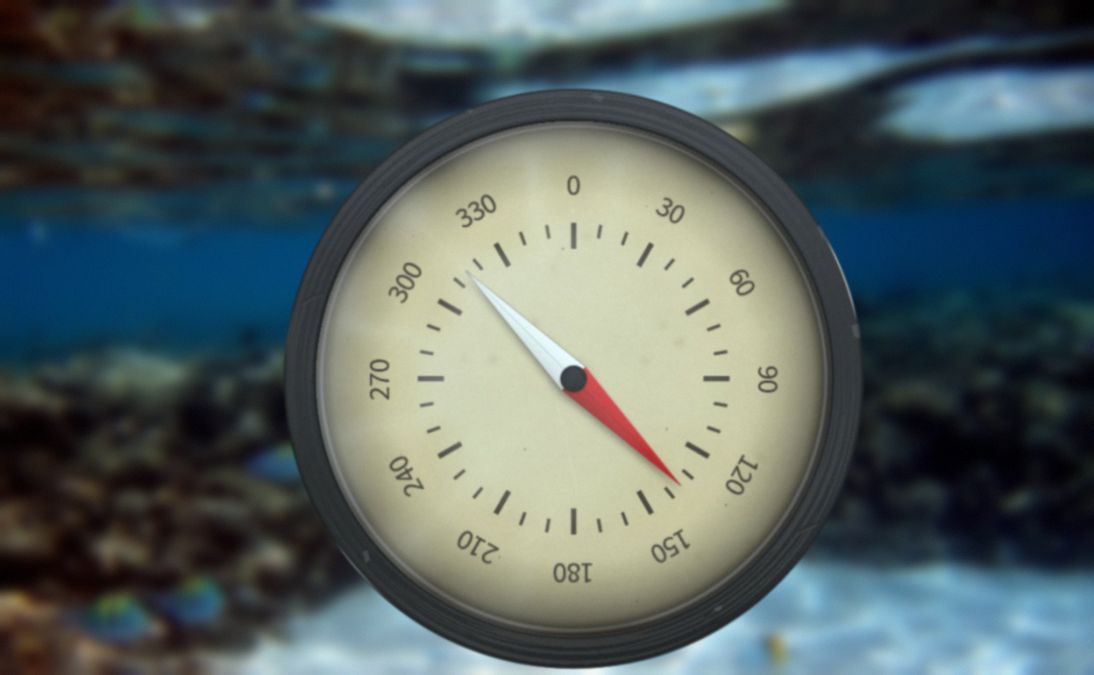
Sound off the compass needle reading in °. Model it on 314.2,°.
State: 135,°
